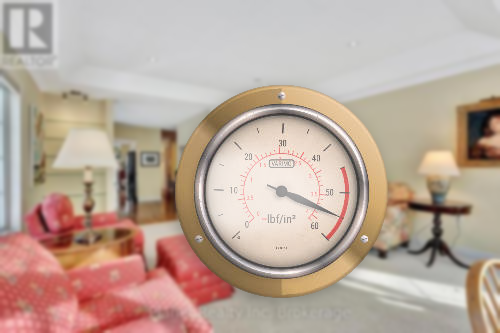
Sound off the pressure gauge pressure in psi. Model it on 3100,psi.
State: 55,psi
